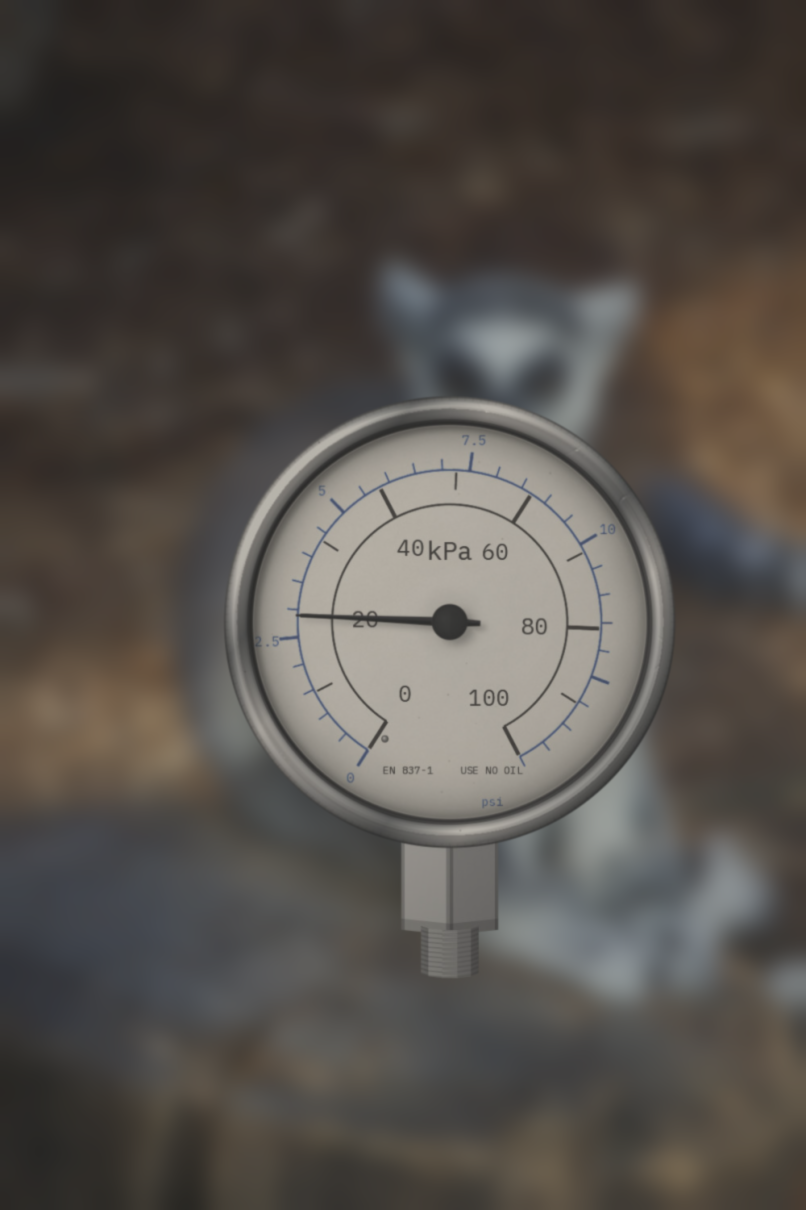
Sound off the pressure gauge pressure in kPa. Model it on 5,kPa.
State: 20,kPa
